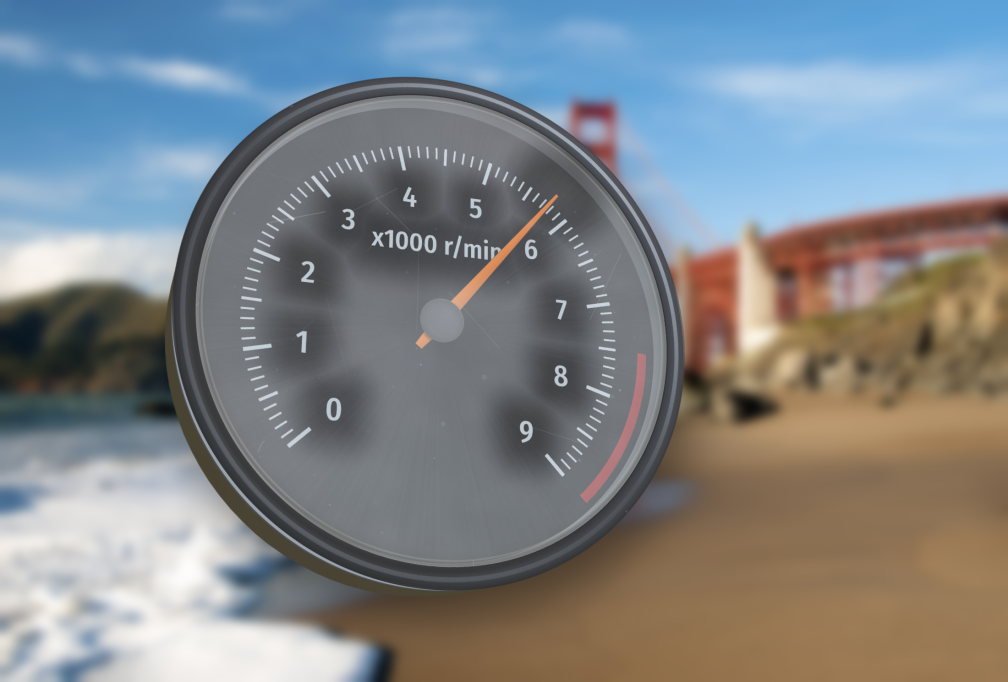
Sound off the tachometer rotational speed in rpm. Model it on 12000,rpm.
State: 5750,rpm
